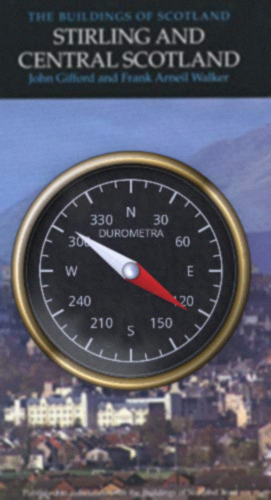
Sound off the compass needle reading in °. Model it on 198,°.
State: 125,°
